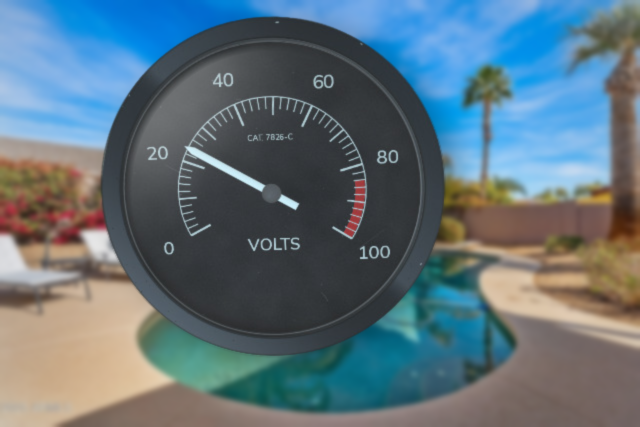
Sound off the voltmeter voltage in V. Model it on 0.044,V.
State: 24,V
